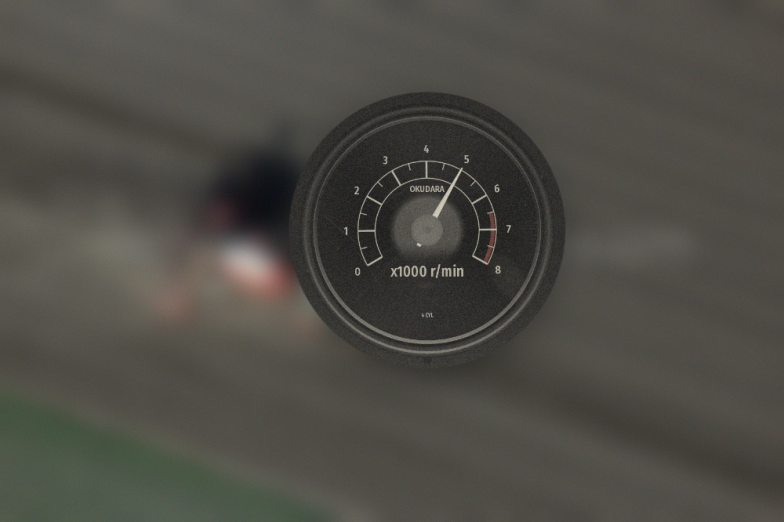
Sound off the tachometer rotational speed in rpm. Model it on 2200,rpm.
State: 5000,rpm
